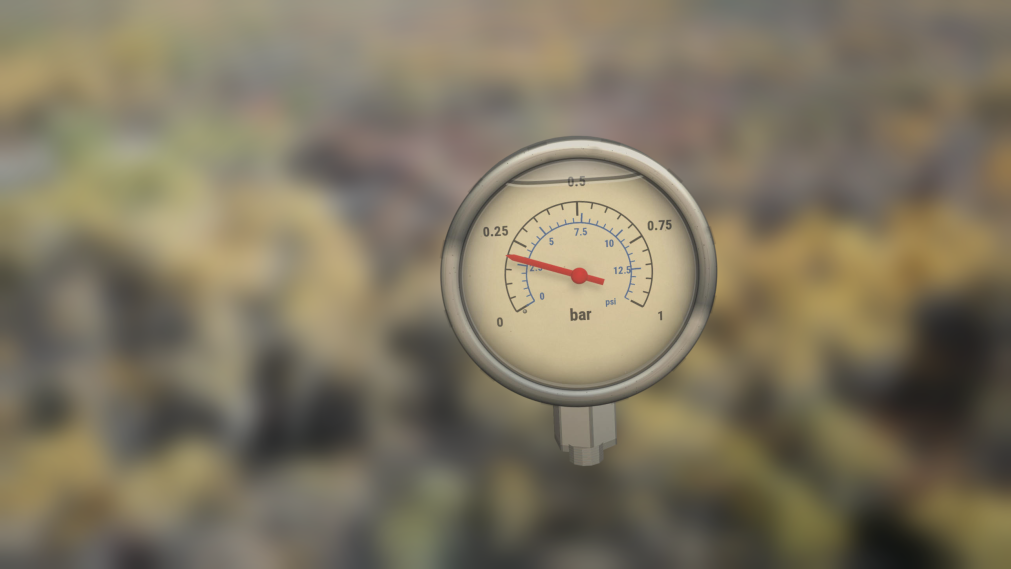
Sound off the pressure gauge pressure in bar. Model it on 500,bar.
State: 0.2,bar
